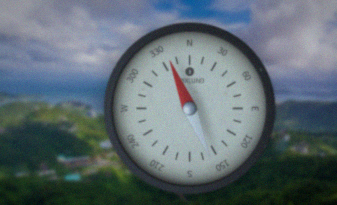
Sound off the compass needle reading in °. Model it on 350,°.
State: 337.5,°
